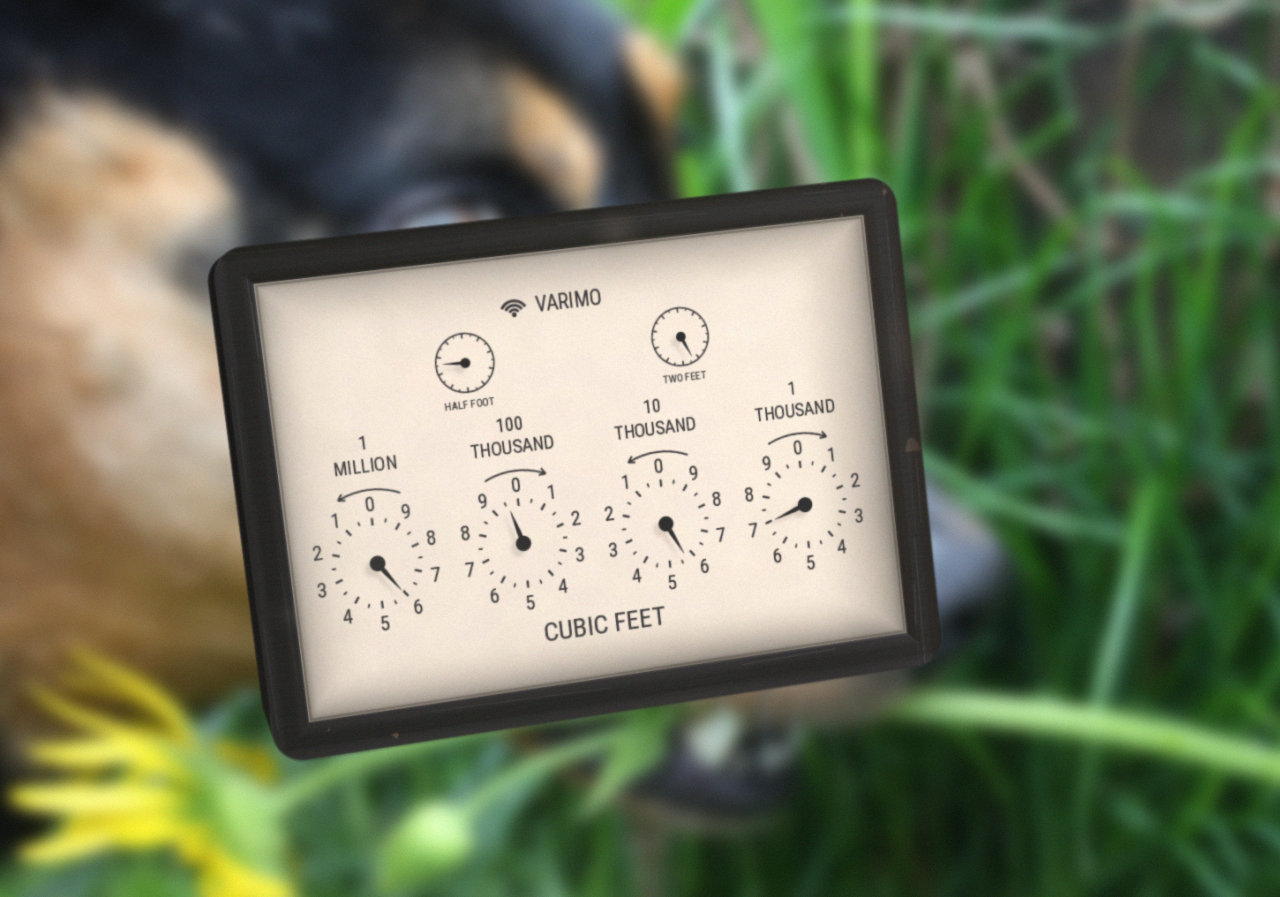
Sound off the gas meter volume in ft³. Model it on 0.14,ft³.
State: 595700,ft³
